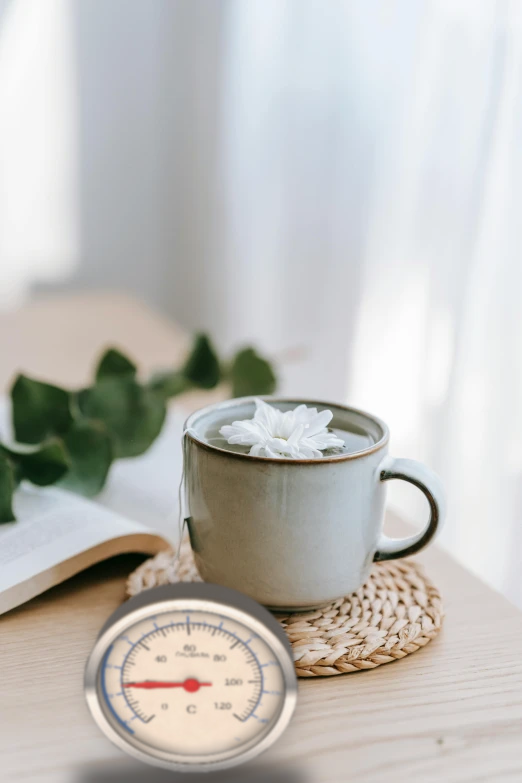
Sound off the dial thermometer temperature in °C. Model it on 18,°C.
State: 20,°C
